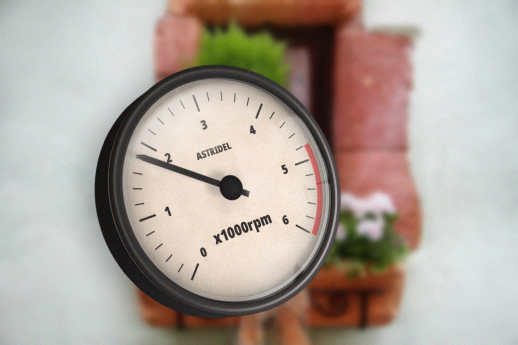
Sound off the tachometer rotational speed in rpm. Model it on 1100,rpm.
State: 1800,rpm
